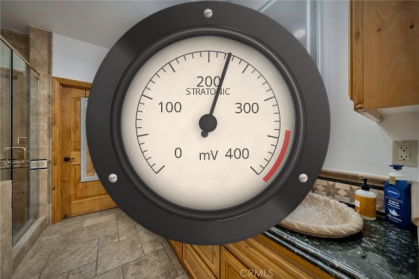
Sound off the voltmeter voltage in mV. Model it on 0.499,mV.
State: 225,mV
